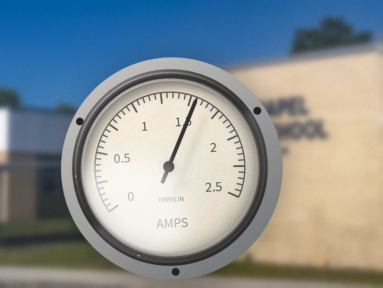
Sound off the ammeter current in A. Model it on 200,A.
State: 1.55,A
